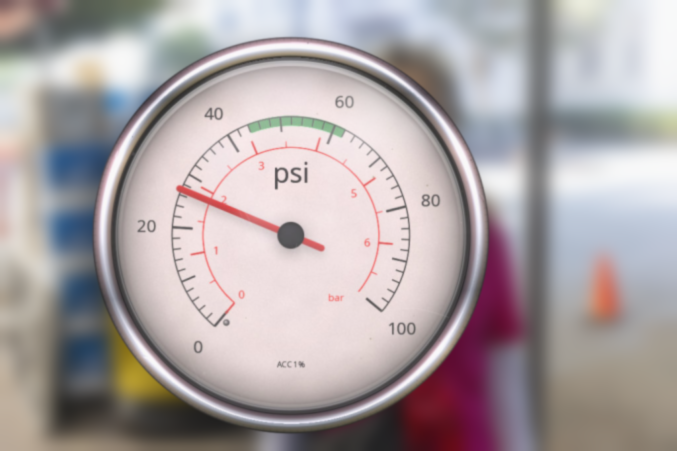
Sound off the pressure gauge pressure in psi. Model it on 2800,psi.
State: 27,psi
